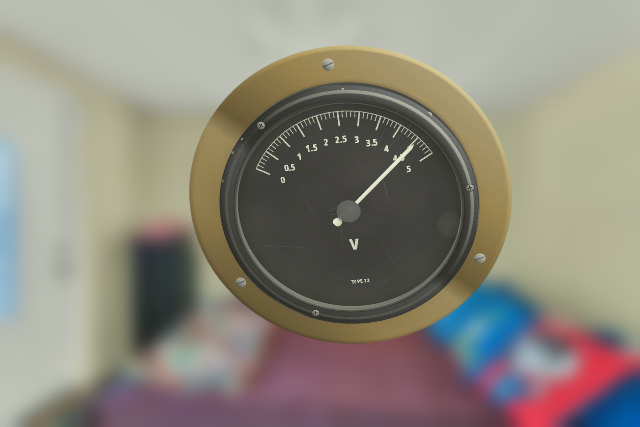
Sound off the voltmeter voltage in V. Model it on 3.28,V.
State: 4.5,V
